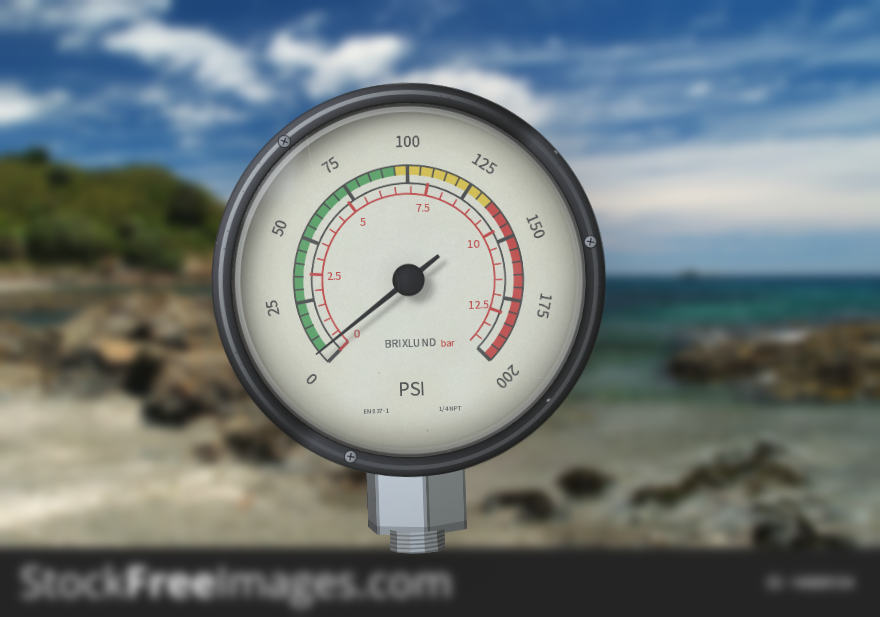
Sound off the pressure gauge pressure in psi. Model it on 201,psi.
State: 5,psi
